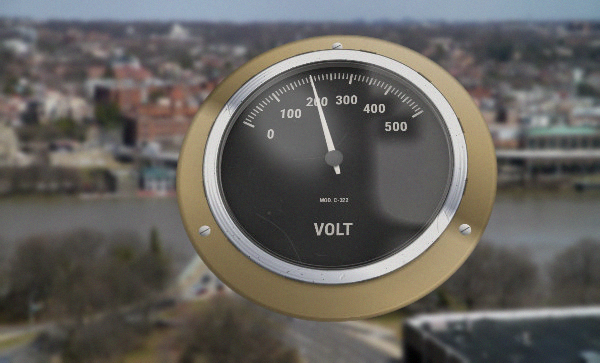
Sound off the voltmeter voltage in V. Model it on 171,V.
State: 200,V
